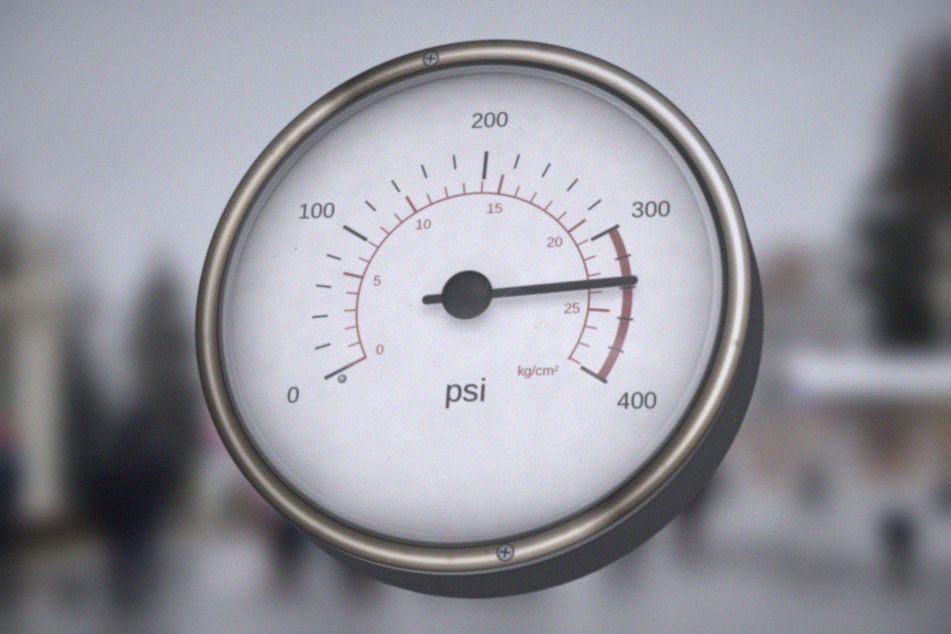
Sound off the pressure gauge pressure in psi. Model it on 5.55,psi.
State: 340,psi
